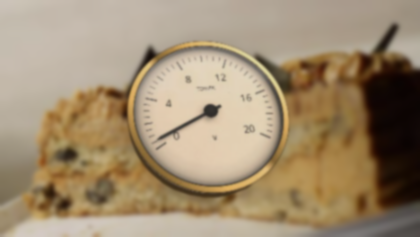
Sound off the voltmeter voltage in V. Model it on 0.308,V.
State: 0.5,V
